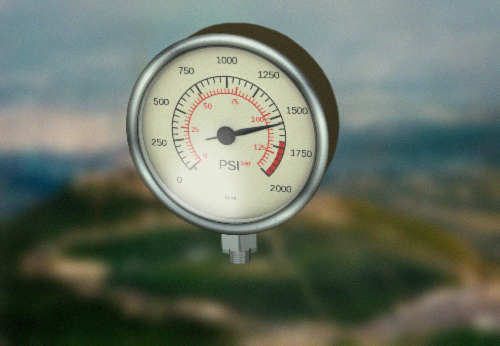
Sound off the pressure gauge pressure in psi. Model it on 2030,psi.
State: 1550,psi
